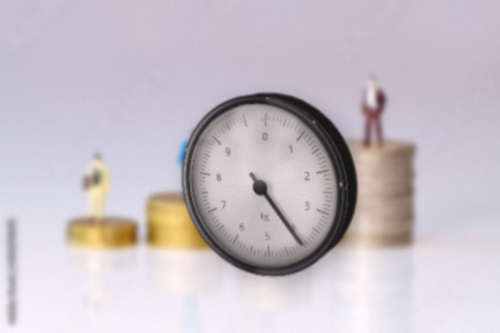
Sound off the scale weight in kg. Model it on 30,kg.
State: 4,kg
